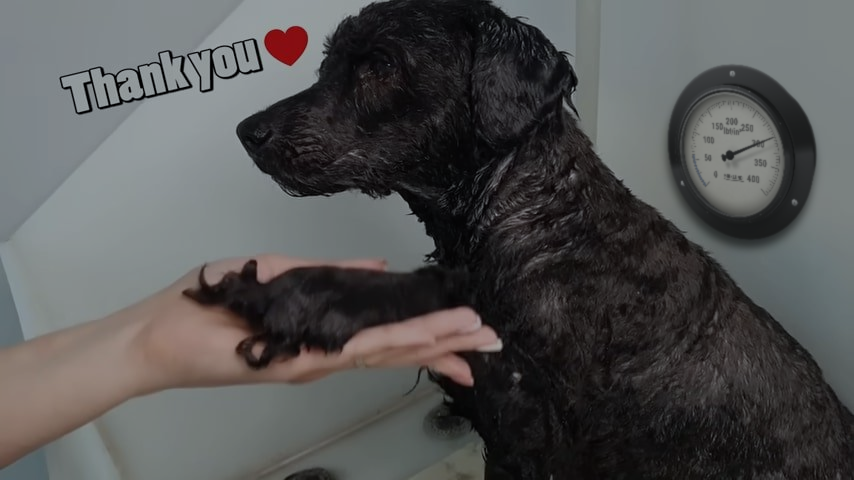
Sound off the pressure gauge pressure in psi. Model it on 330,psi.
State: 300,psi
